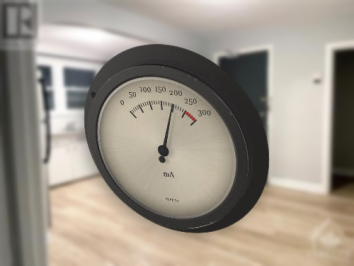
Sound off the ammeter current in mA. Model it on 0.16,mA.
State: 200,mA
